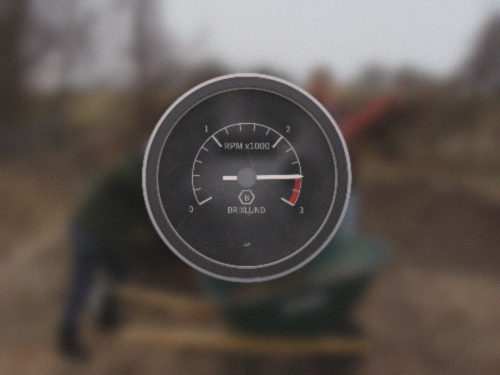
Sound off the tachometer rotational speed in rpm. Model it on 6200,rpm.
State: 2600,rpm
